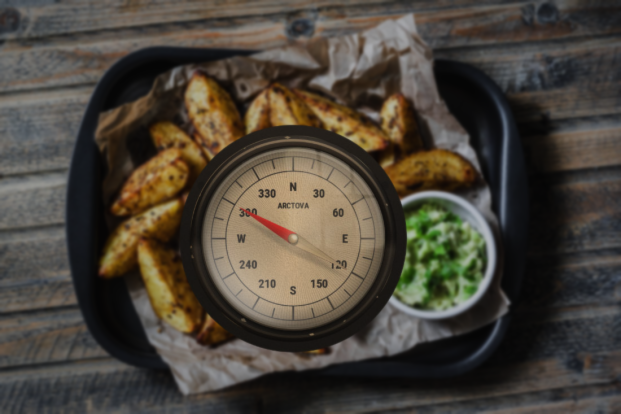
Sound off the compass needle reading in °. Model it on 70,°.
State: 300,°
